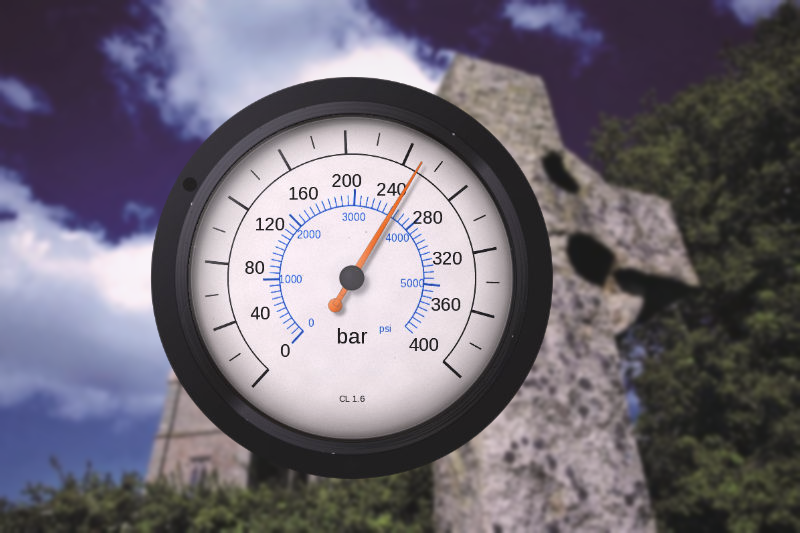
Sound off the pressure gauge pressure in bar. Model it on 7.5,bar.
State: 250,bar
